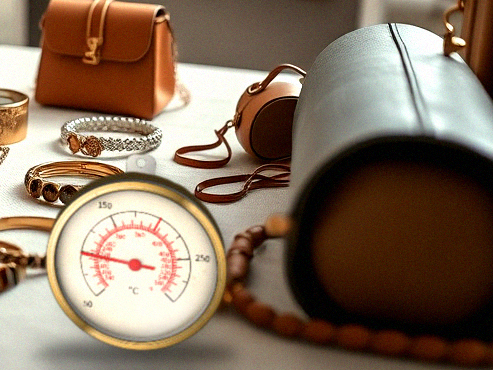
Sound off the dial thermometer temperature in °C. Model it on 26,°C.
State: 100,°C
